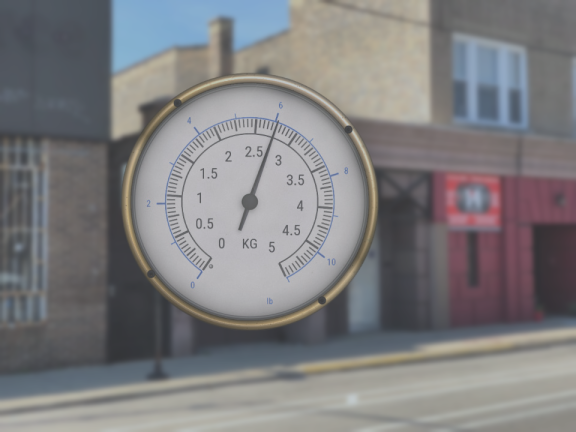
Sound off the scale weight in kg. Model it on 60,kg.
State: 2.75,kg
